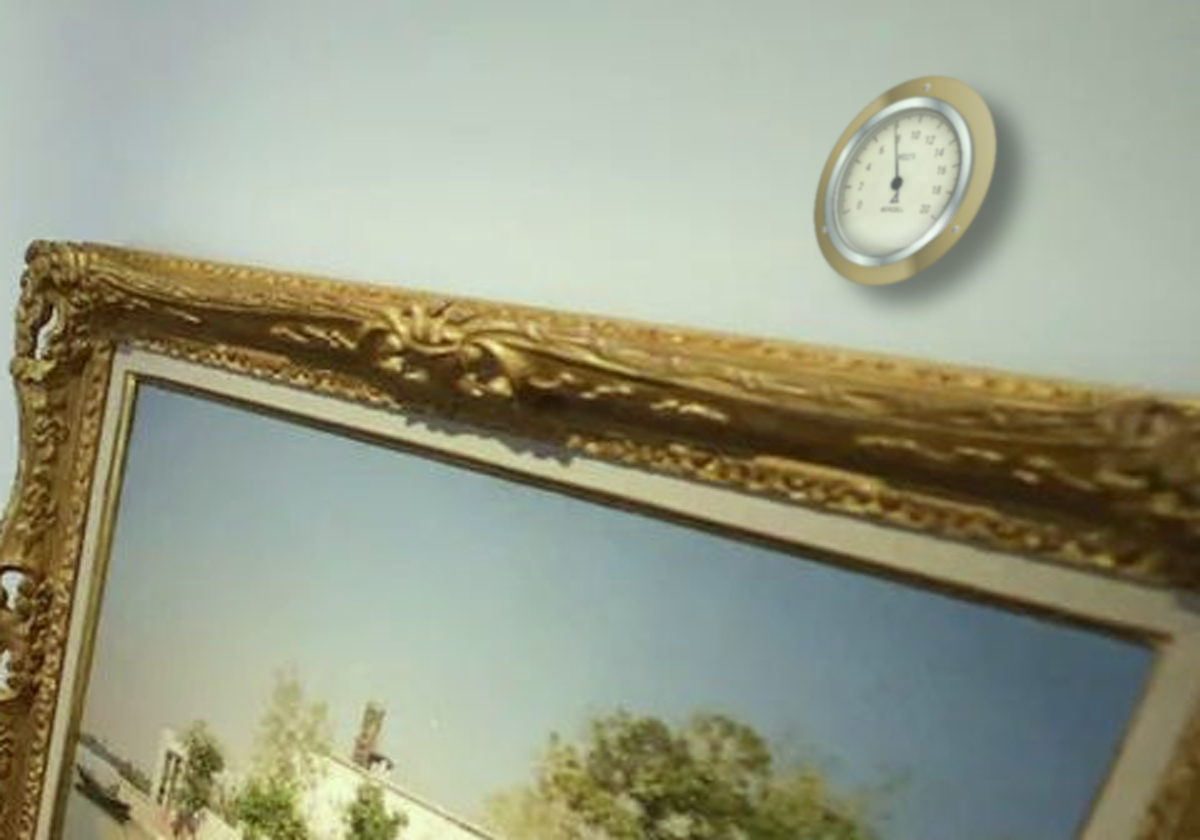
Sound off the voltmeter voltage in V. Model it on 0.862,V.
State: 8,V
